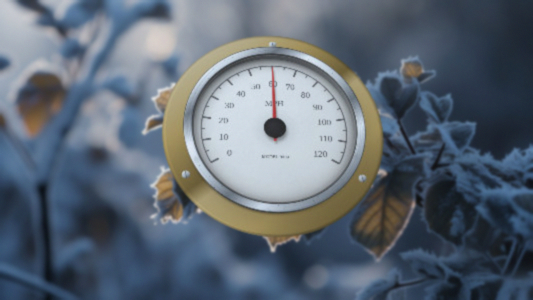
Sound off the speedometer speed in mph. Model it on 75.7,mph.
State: 60,mph
